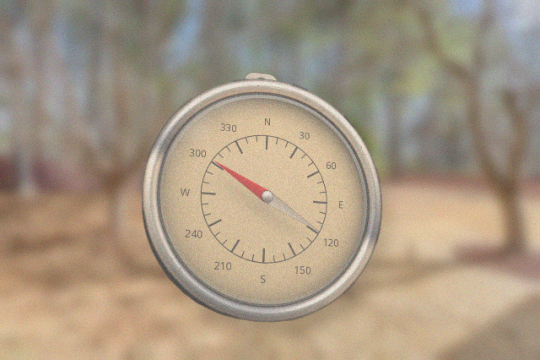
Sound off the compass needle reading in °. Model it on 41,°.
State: 300,°
